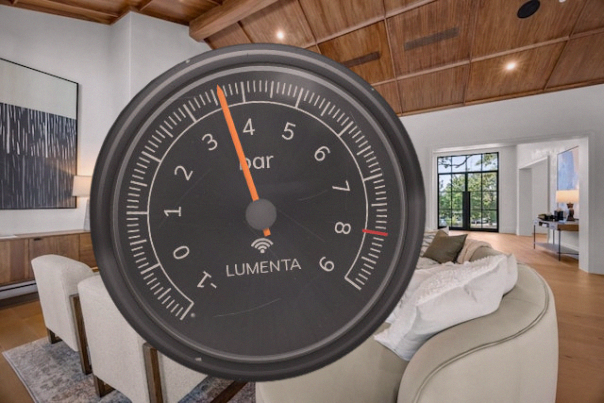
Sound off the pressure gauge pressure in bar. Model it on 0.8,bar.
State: 3.6,bar
